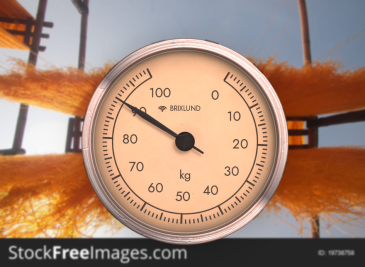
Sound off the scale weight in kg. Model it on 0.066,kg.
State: 90,kg
